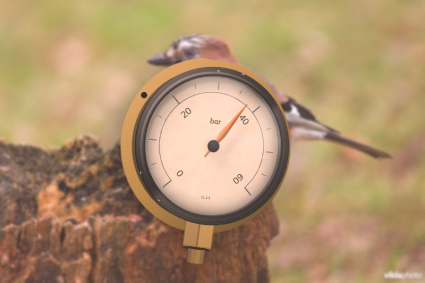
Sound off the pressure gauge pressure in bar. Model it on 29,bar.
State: 37.5,bar
